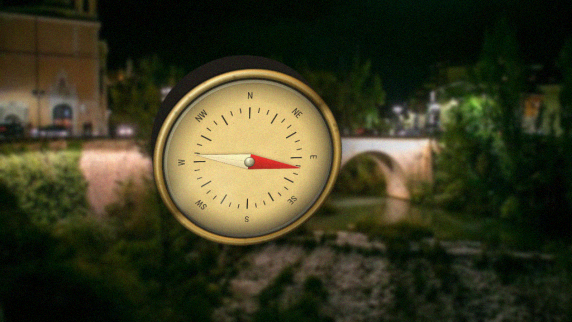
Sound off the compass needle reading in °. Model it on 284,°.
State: 100,°
